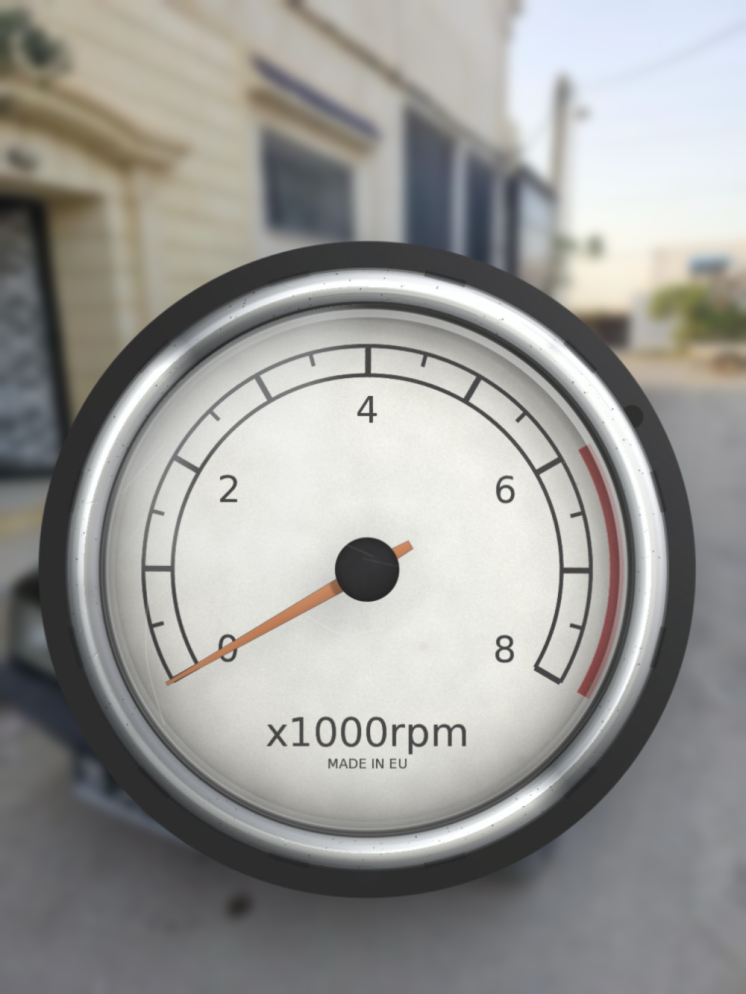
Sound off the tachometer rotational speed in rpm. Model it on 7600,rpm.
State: 0,rpm
